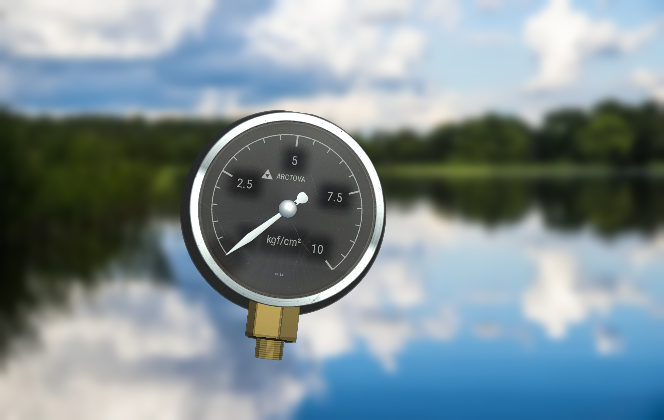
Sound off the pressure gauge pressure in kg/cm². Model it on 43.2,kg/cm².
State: 0,kg/cm²
